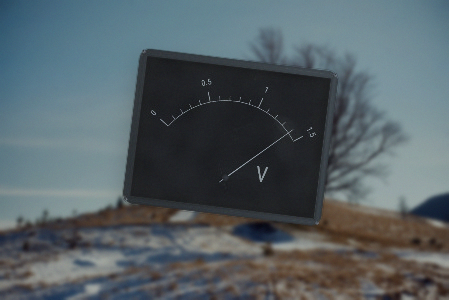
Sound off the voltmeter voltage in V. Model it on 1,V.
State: 1.4,V
